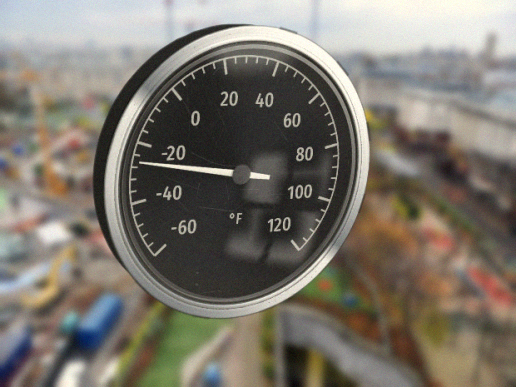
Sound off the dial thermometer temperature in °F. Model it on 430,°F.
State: -26,°F
